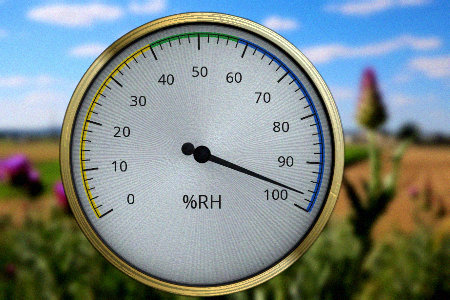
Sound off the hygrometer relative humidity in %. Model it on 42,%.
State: 97,%
